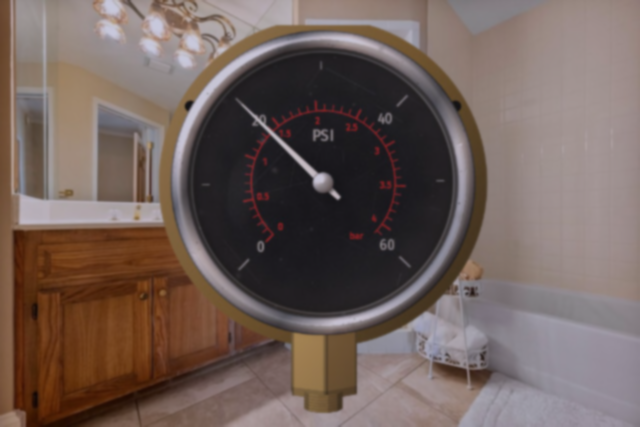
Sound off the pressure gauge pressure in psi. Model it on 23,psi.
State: 20,psi
